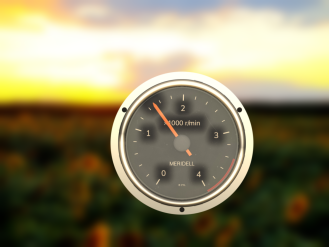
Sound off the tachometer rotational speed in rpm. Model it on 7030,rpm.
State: 1500,rpm
